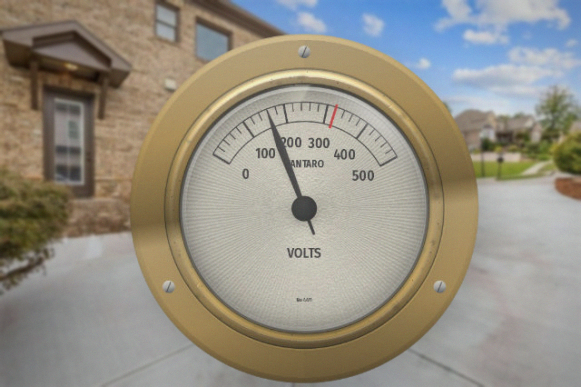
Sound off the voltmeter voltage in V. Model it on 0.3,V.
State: 160,V
